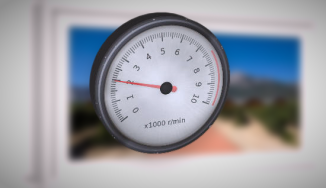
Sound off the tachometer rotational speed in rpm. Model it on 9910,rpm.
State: 2000,rpm
